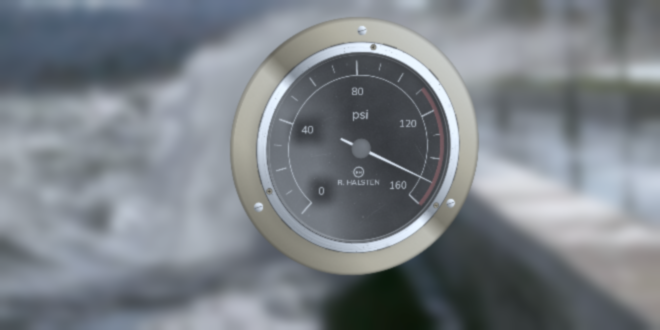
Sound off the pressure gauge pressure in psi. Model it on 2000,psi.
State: 150,psi
